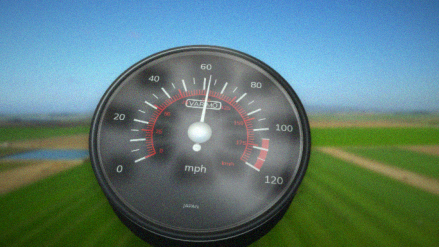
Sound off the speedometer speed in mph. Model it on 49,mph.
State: 62.5,mph
